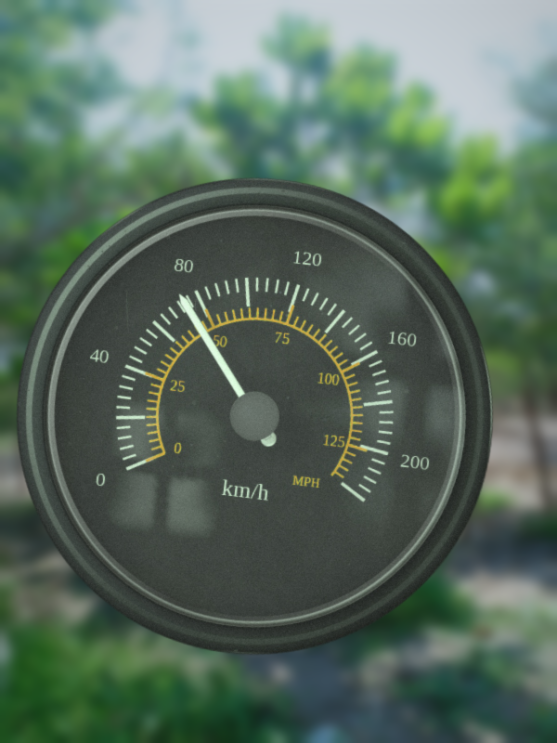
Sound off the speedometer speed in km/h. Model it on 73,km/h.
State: 74,km/h
